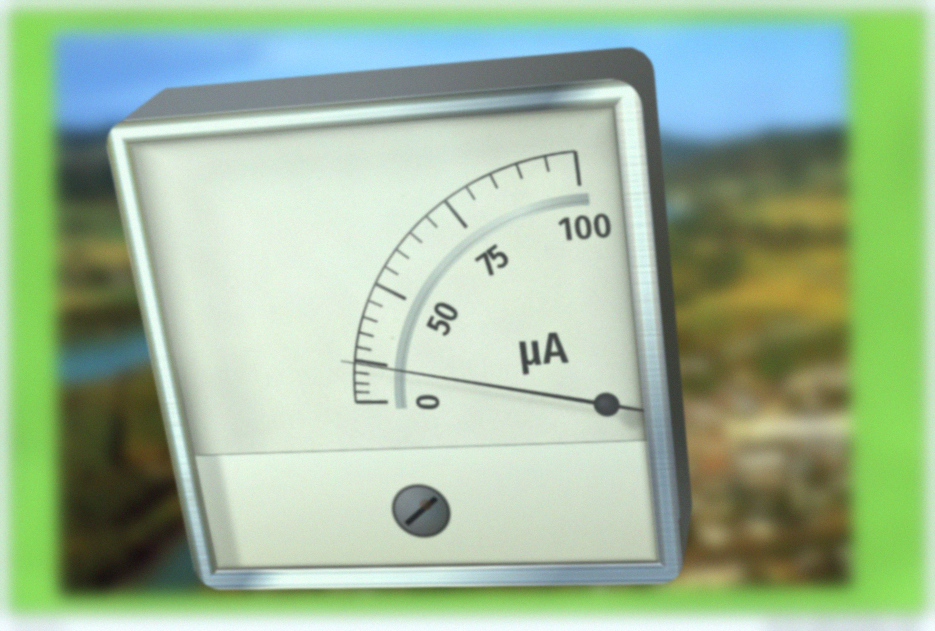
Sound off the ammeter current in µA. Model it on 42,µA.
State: 25,µA
